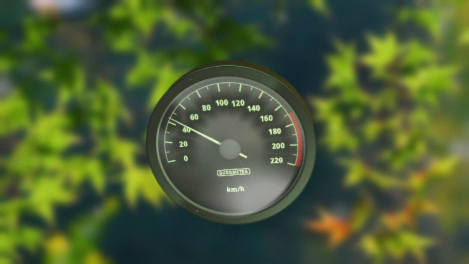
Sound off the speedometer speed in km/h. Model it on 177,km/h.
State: 45,km/h
